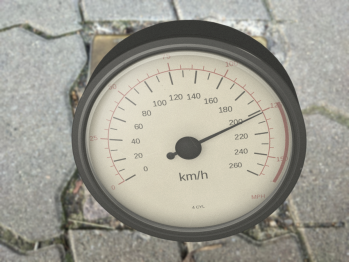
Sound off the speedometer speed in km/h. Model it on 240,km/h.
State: 200,km/h
